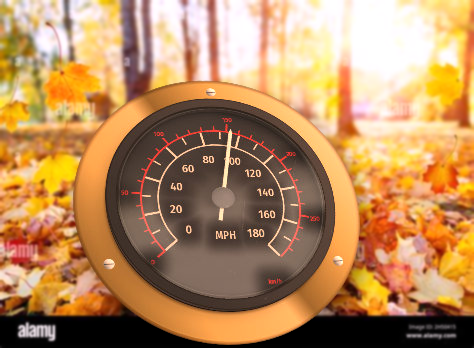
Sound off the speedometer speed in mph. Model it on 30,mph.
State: 95,mph
